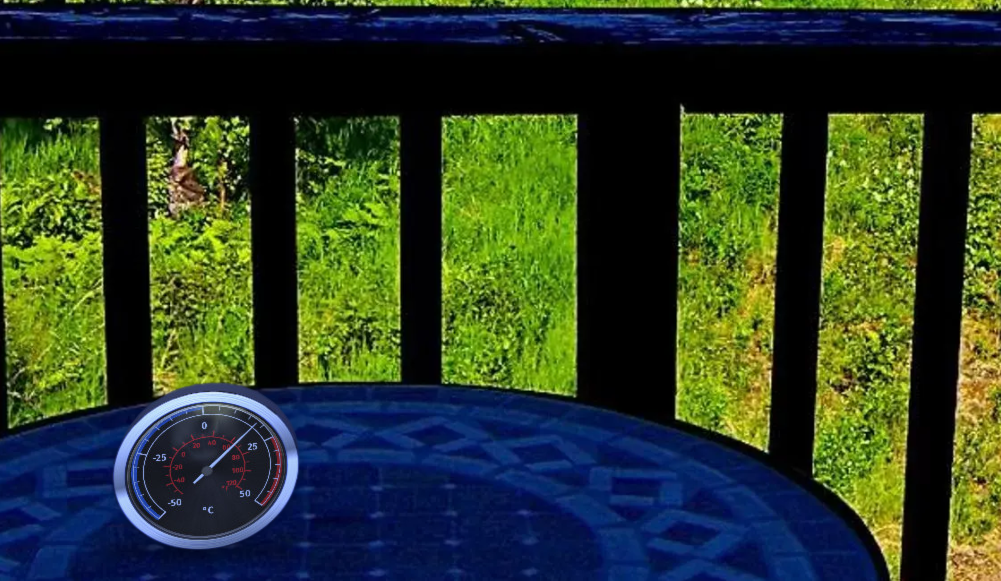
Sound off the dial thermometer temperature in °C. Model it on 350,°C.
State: 17.5,°C
